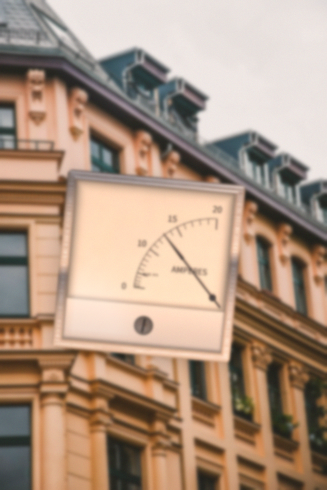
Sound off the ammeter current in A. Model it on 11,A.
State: 13,A
